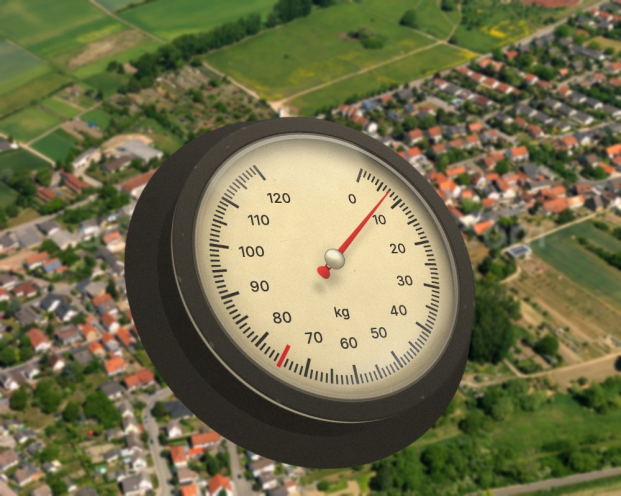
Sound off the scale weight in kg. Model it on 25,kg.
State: 7,kg
